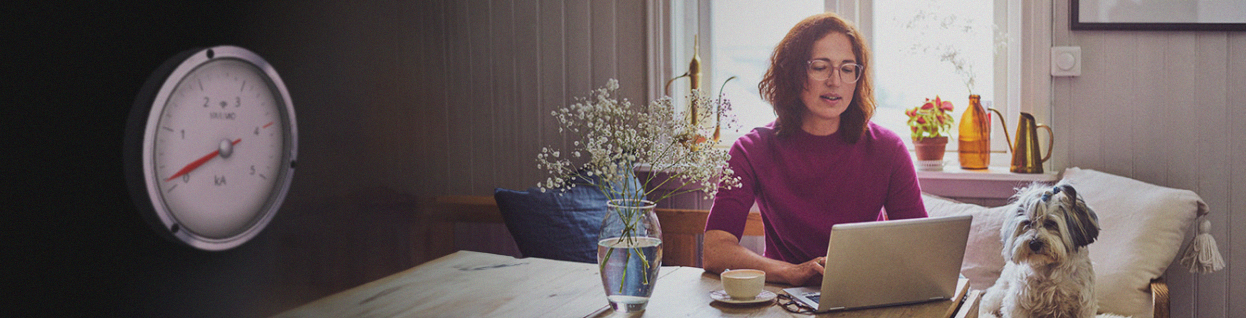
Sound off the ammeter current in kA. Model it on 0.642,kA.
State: 0.2,kA
